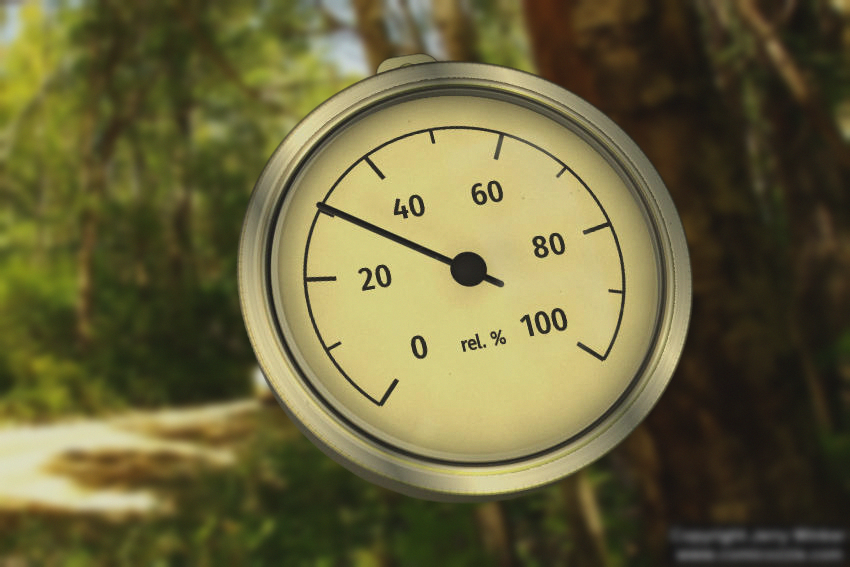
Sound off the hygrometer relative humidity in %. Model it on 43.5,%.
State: 30,%
